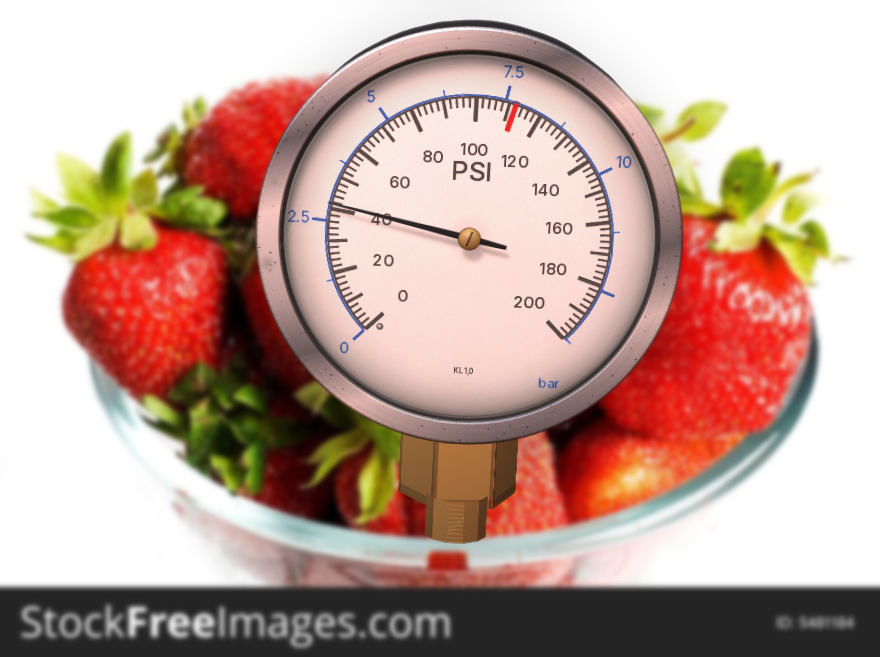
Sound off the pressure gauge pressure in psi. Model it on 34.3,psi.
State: 42,psi
